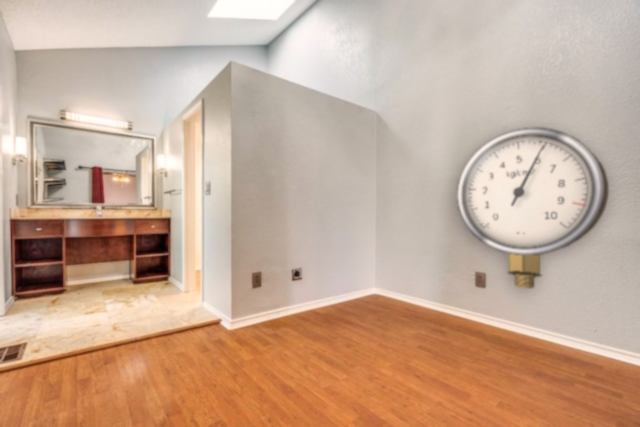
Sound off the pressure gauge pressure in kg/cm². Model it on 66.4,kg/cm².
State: 6,kg/cm²
